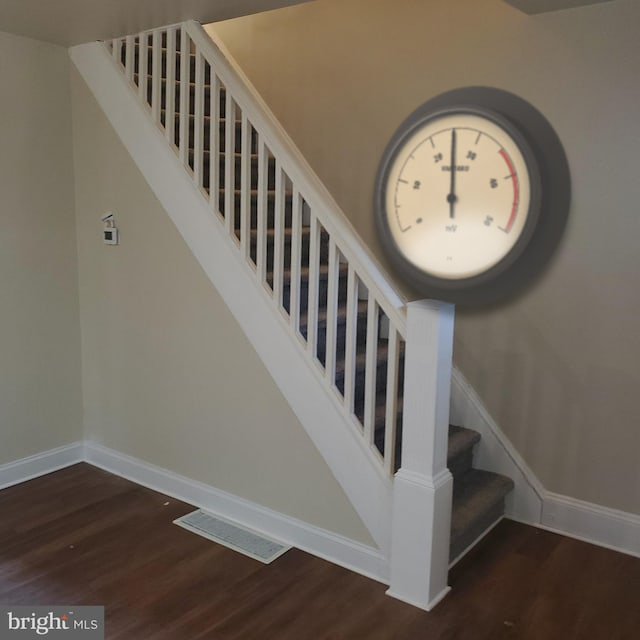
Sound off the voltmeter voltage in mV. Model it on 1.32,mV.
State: 25,mV
